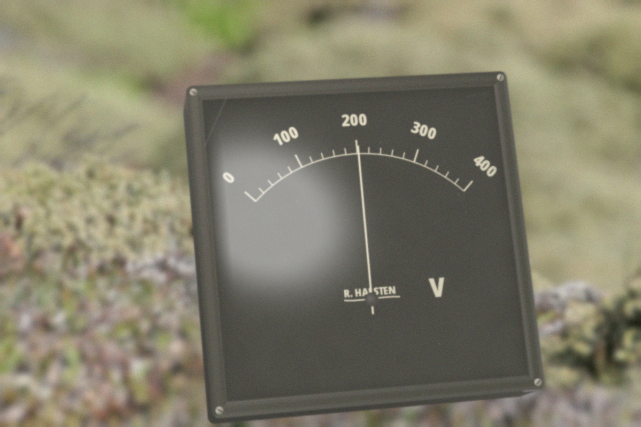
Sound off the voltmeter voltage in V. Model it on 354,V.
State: 200,V
